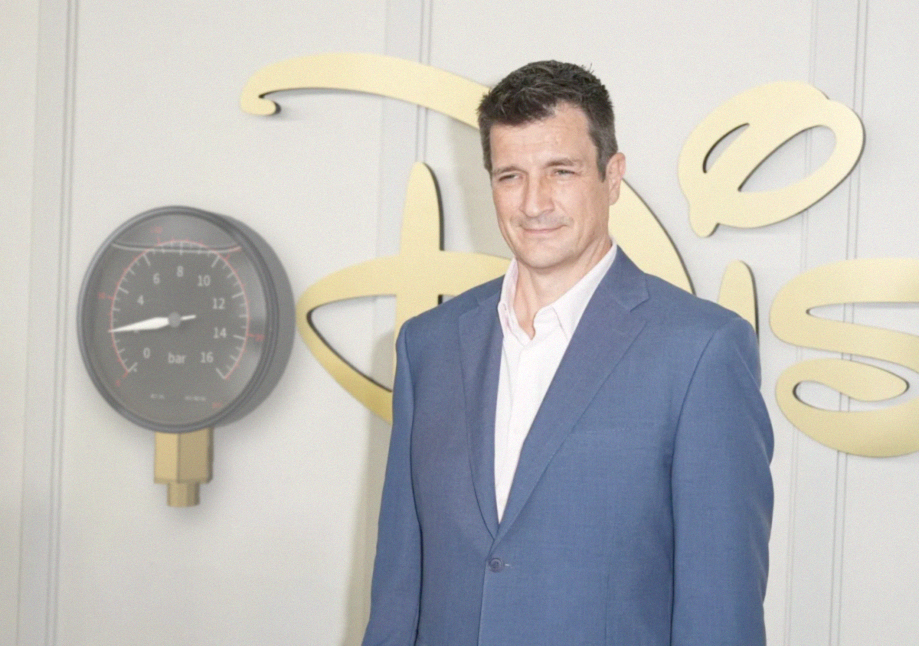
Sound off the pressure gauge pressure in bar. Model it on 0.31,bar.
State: 2,bar
